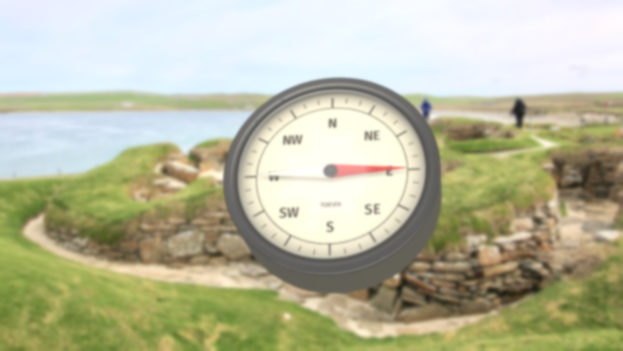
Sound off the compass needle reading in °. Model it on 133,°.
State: 90,°
